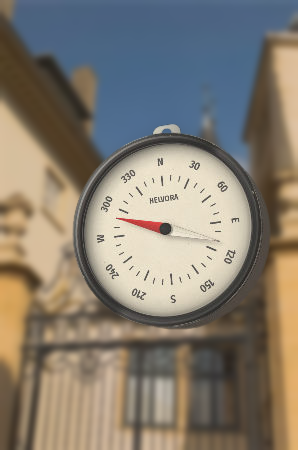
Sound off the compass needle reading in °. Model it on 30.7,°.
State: 290,°
